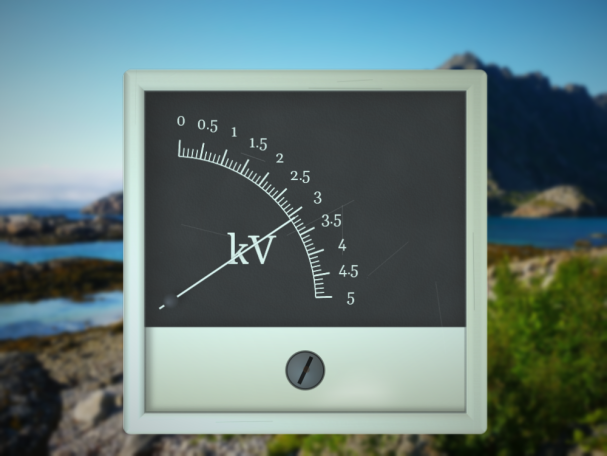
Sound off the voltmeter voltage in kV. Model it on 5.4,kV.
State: 3.1,kV
